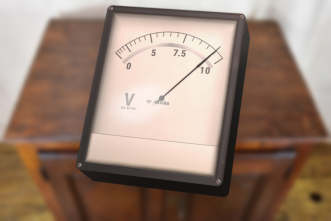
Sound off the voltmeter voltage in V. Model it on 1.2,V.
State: 9.5,V
